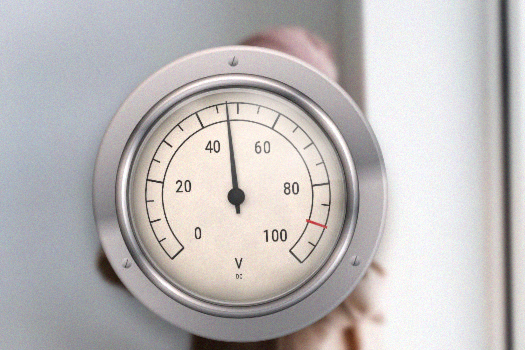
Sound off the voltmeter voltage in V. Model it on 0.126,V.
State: 47.5,V
